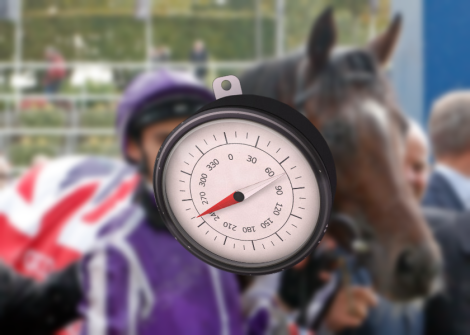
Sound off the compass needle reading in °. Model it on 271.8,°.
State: 250,°
